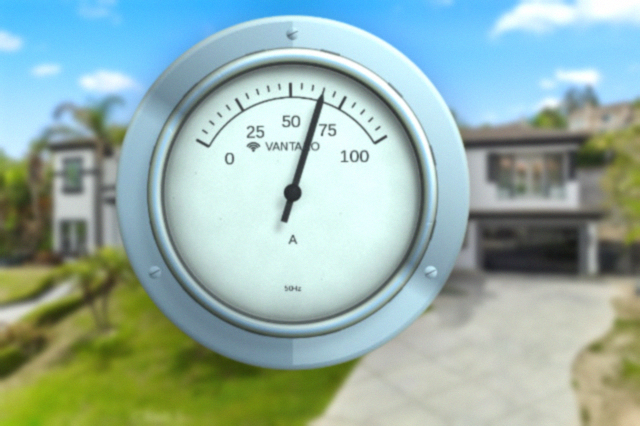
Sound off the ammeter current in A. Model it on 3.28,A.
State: 65,A
